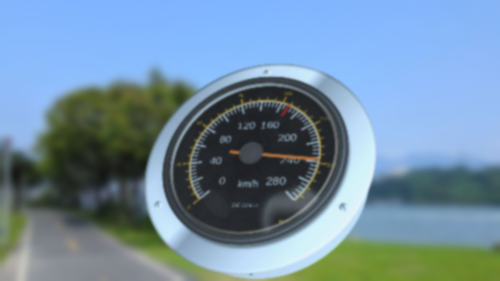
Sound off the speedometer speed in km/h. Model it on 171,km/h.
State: 240,km/h
